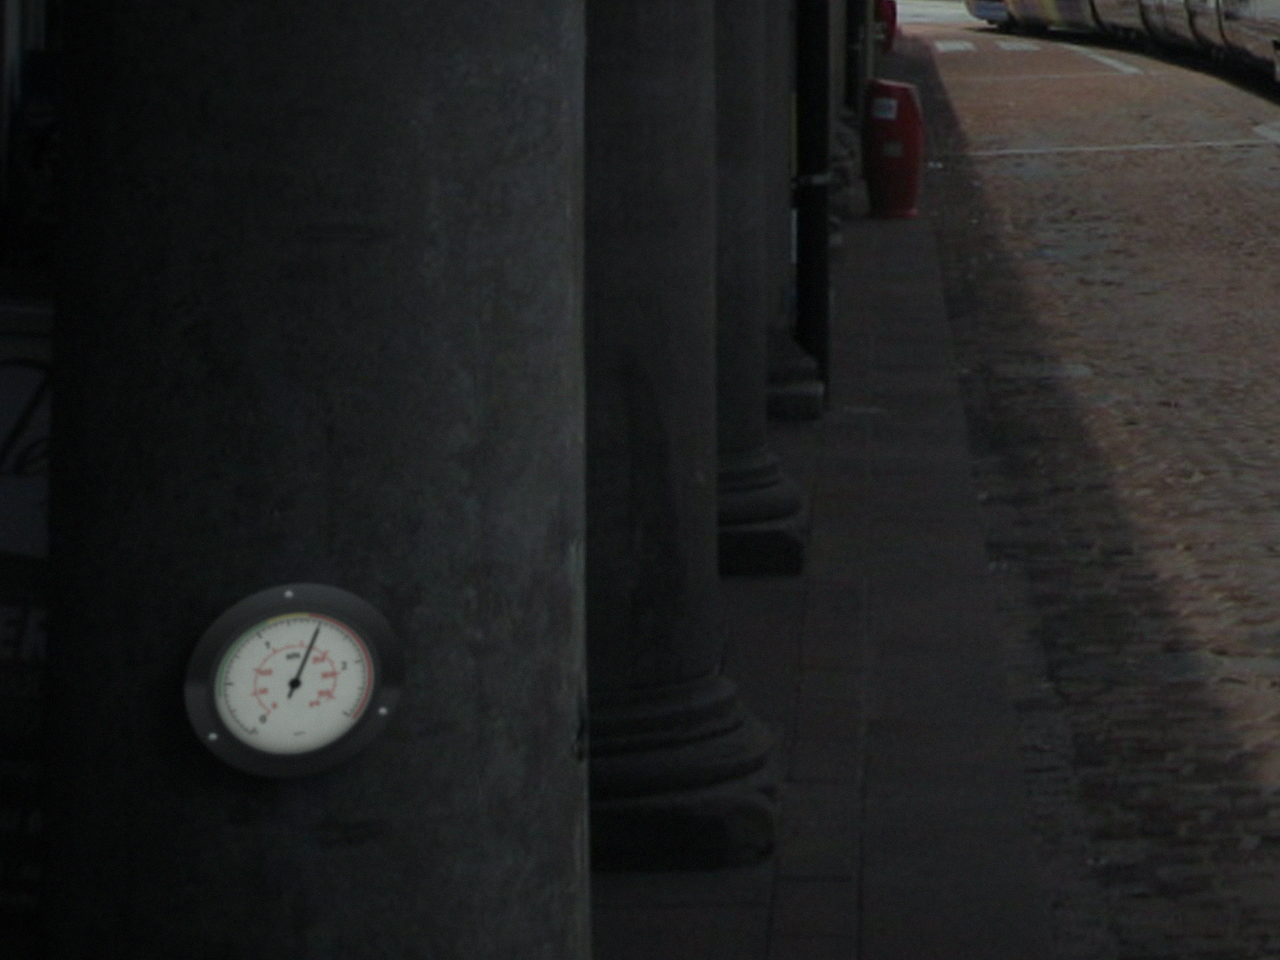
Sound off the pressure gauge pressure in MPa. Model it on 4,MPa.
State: 1.5,MPa
